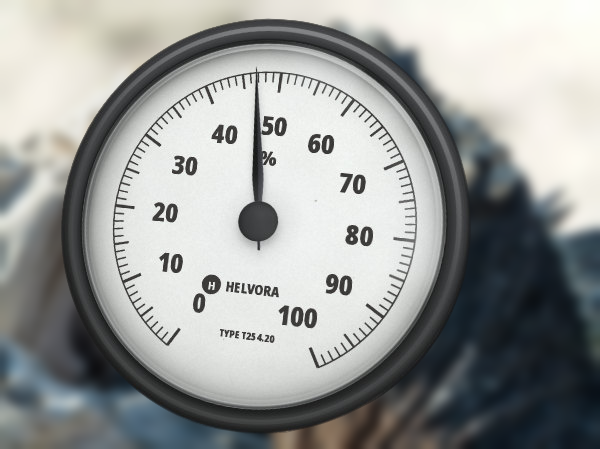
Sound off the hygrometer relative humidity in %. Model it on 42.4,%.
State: 47,%
